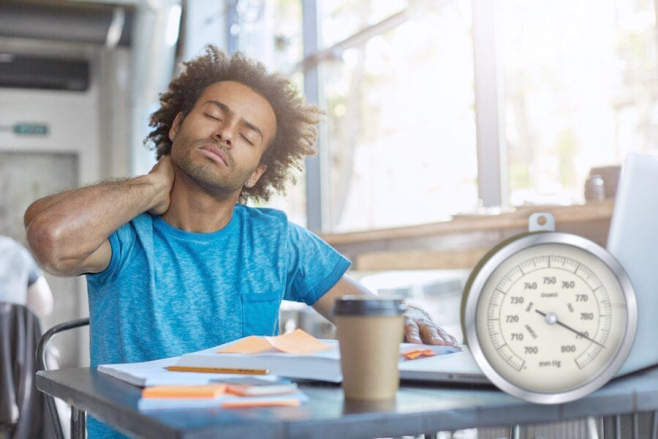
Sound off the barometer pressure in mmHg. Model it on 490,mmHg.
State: 790,mmHg
